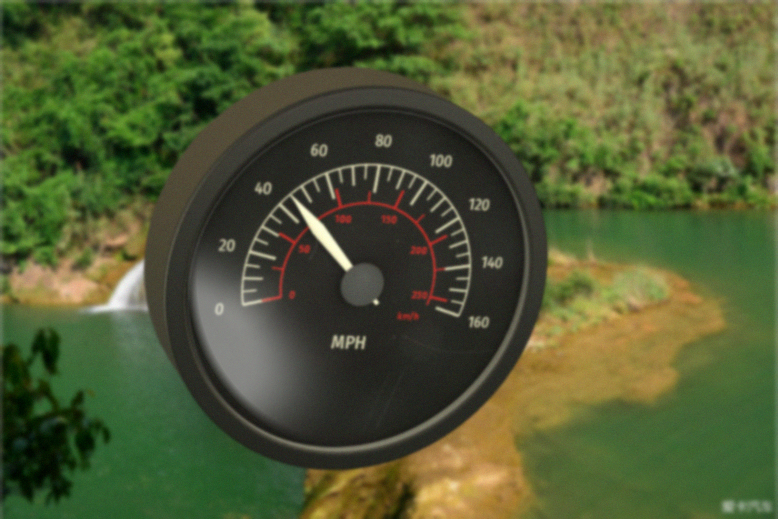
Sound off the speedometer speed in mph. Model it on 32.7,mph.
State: 45,mph
